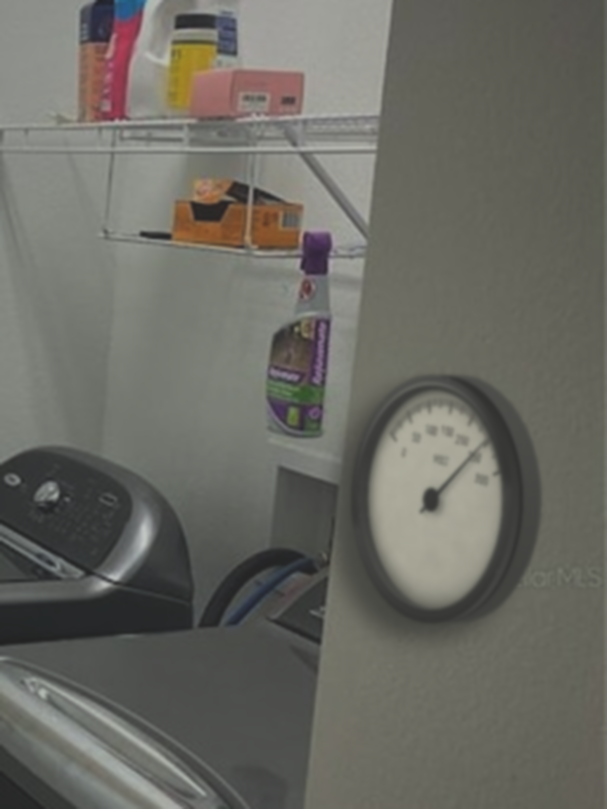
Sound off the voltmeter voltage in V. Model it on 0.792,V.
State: 250,V
